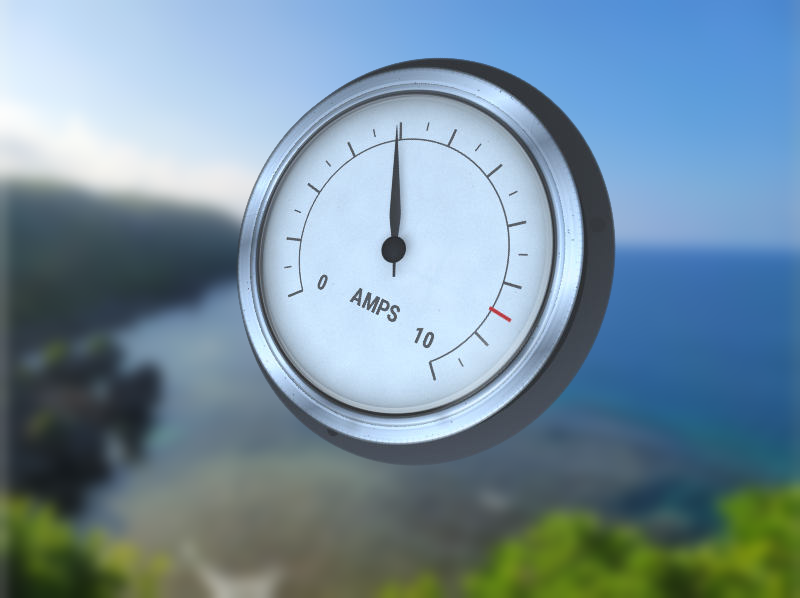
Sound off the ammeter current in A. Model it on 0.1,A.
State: 4,A
